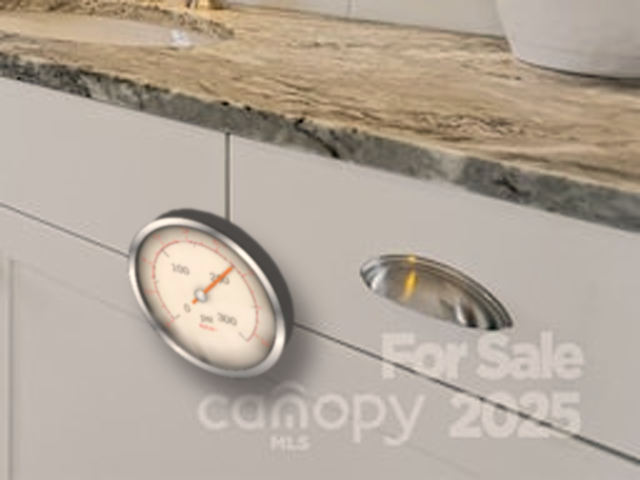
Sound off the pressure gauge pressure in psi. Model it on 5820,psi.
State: 200,psi
